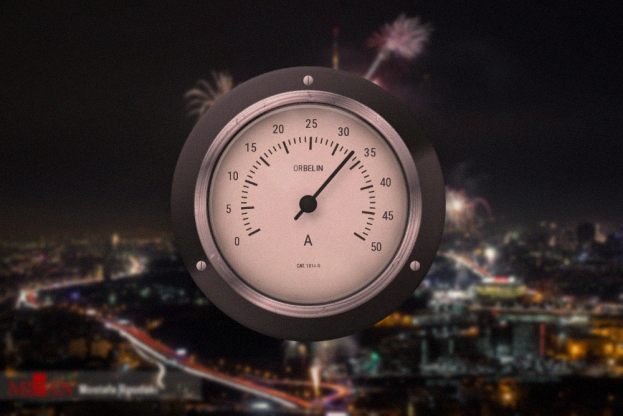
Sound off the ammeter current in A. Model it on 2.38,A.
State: 33,A
